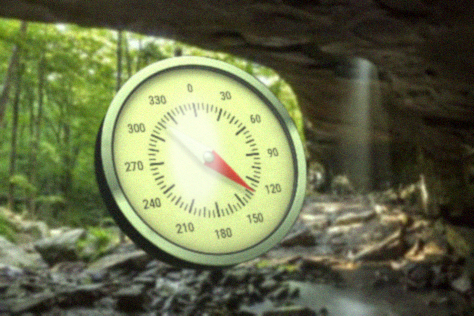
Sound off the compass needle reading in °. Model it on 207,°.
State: 135,°
